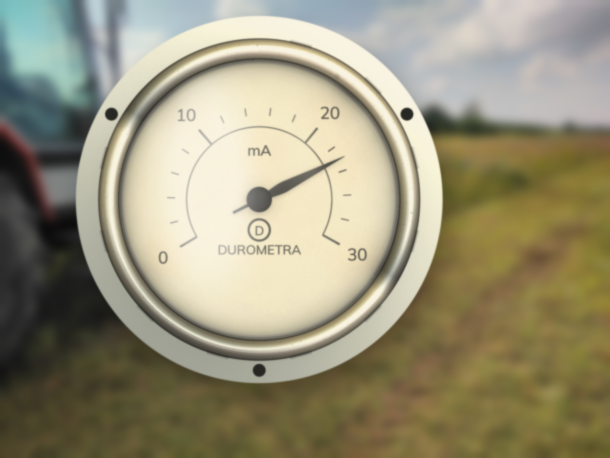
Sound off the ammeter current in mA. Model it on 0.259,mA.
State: 23,mA
